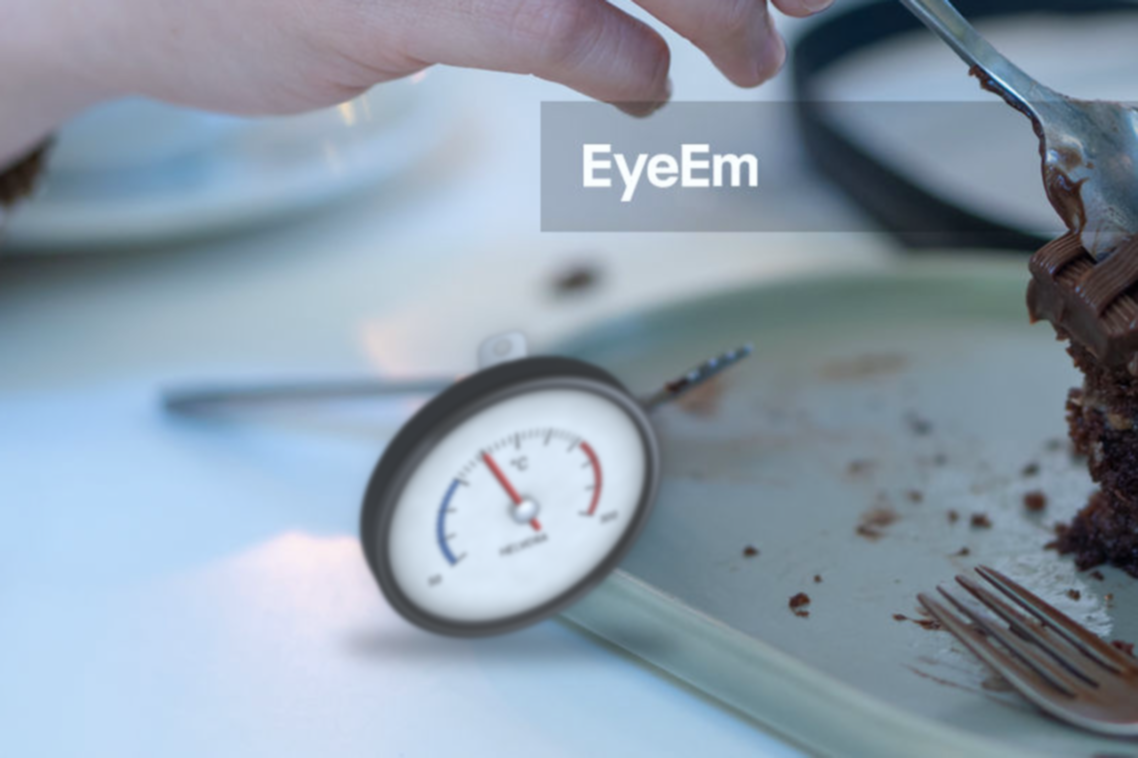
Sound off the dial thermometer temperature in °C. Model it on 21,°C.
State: 150,°C
